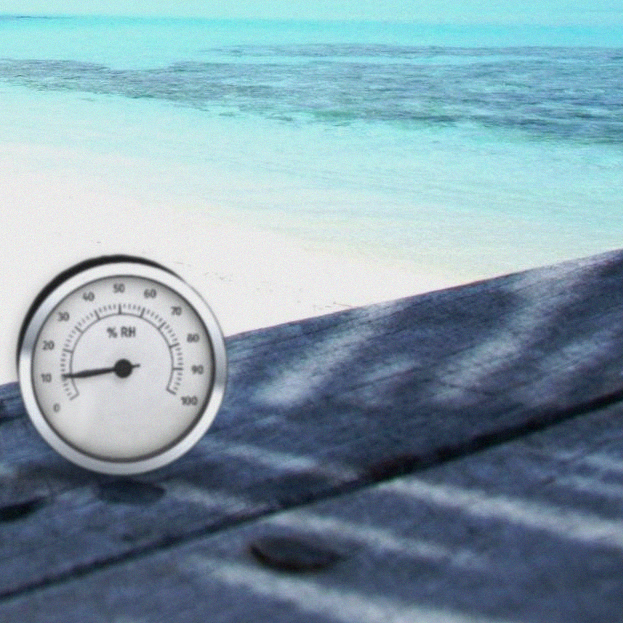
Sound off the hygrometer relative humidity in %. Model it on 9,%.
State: 10,%
